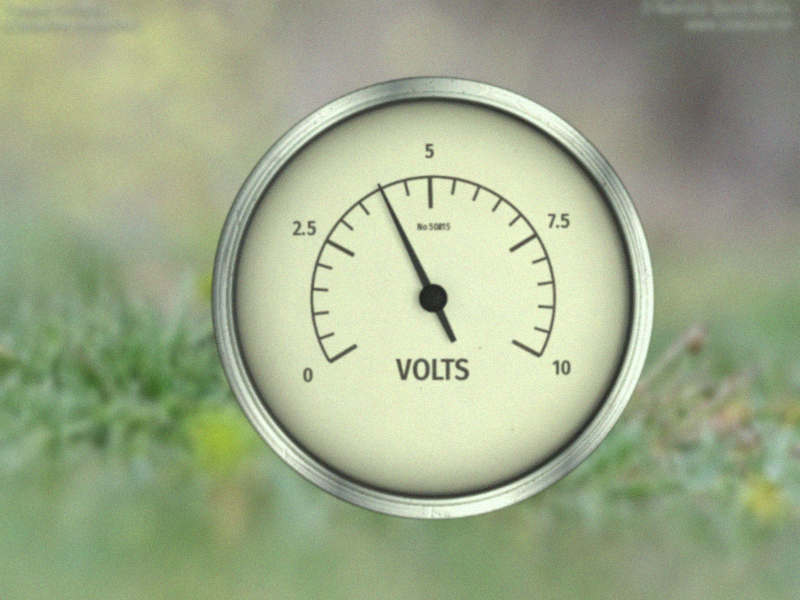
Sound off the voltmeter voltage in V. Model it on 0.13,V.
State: 4,V
